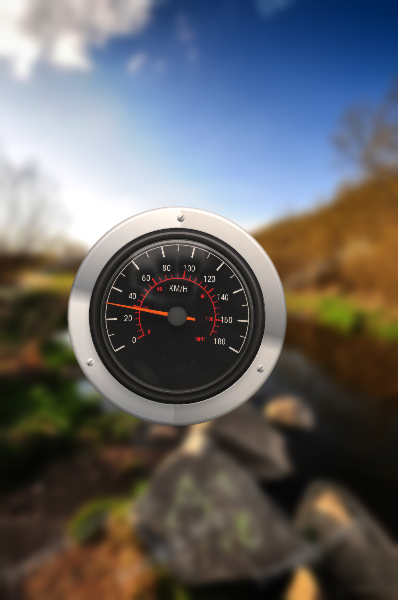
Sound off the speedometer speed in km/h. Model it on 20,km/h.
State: 30,km/h
